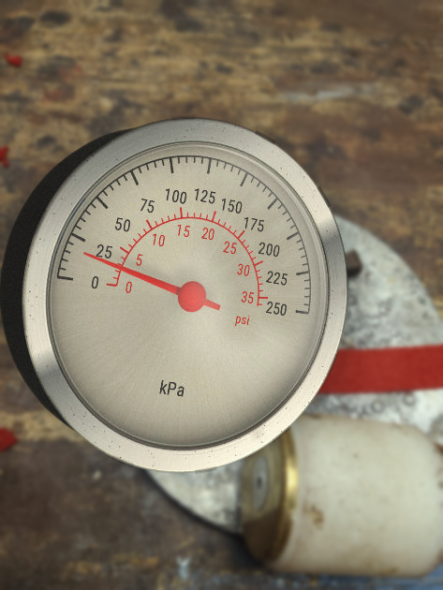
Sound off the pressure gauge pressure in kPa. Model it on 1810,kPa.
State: 17.5,kPa
